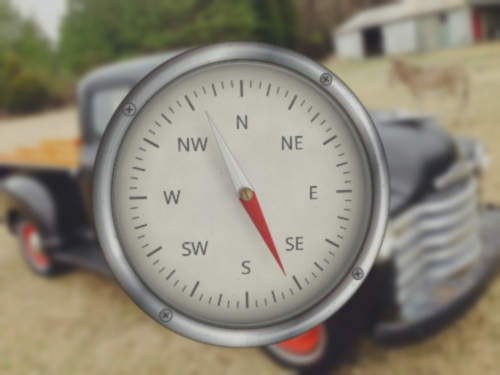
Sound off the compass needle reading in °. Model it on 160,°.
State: 155,°
